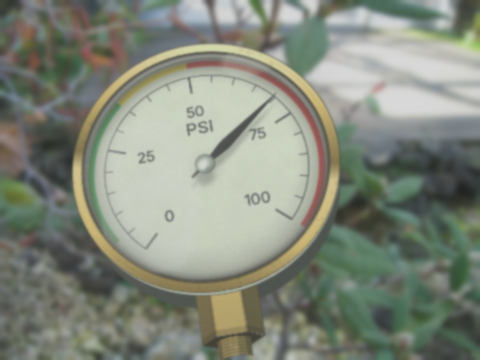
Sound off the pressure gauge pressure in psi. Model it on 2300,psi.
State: 70,psi
